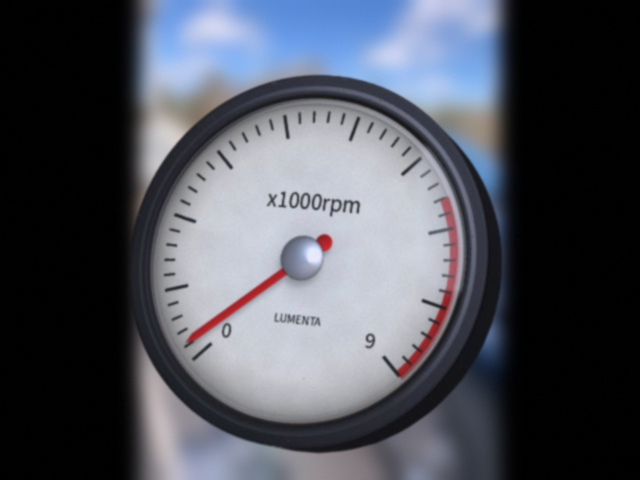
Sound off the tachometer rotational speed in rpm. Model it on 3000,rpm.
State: 200,rpm
